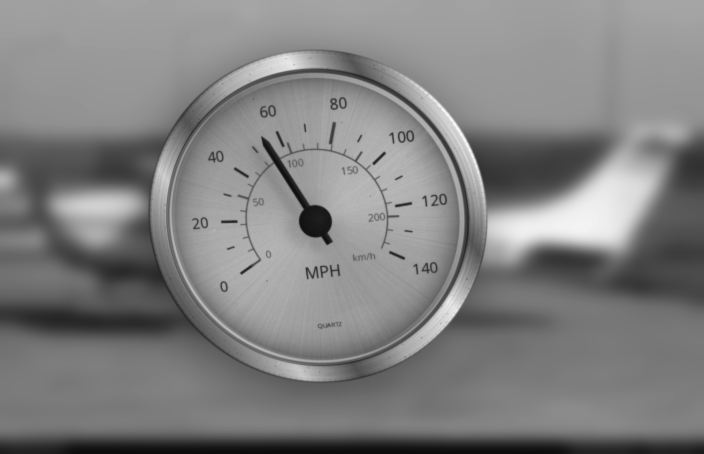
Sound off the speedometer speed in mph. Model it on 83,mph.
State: 55,mph
